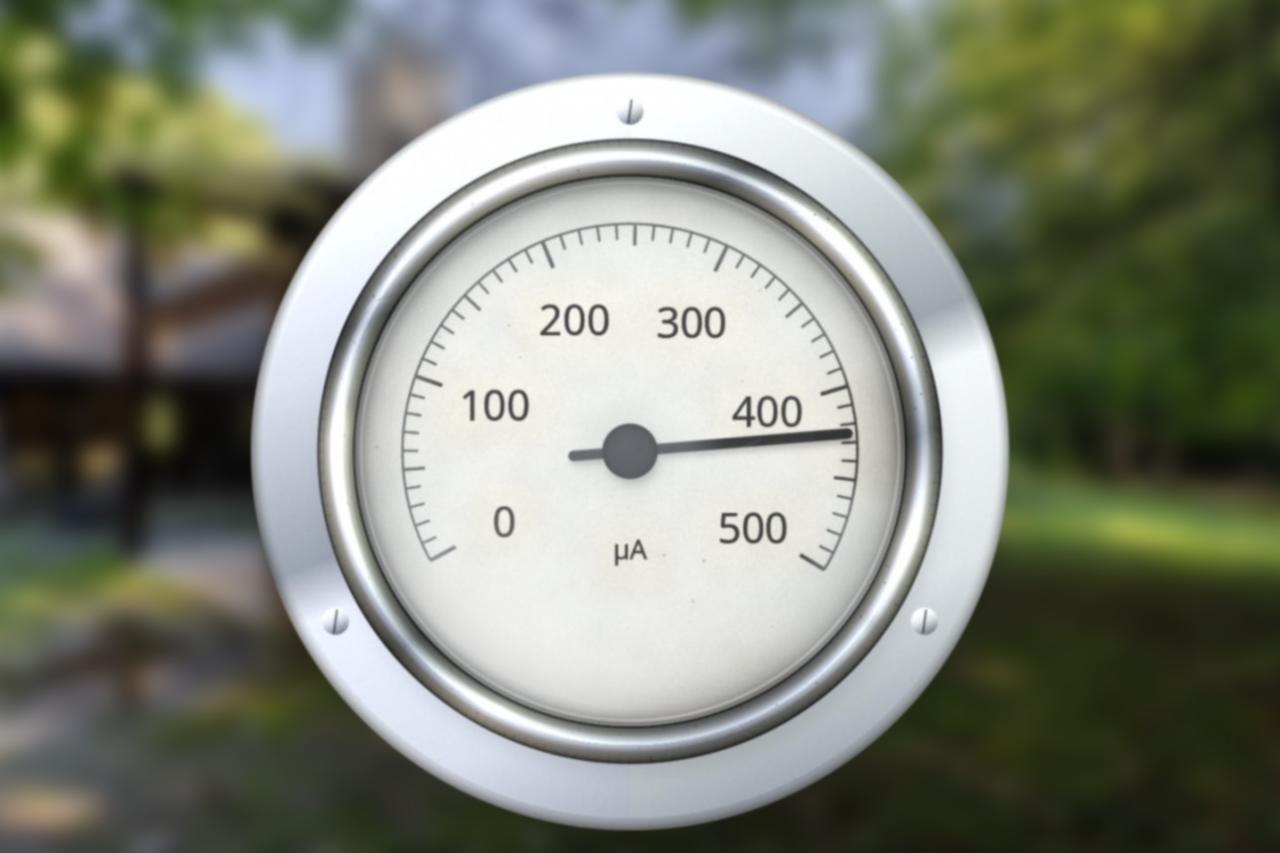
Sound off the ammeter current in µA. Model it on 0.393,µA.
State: 425,µA
